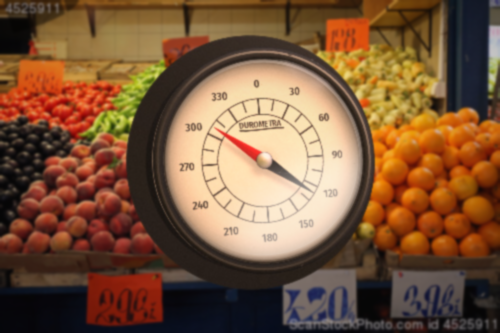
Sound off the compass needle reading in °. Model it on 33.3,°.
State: 307.5,°
